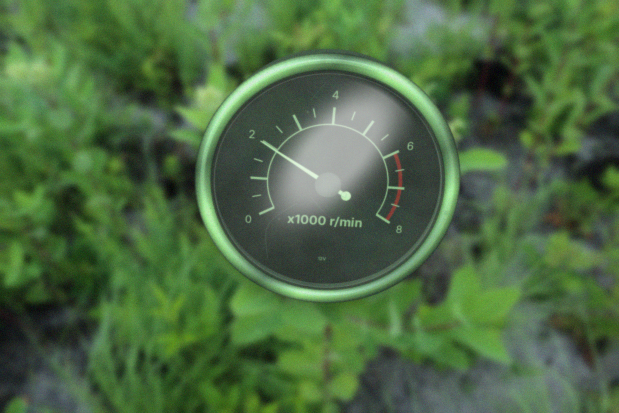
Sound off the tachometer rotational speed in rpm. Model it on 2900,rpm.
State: 2000,rpm
